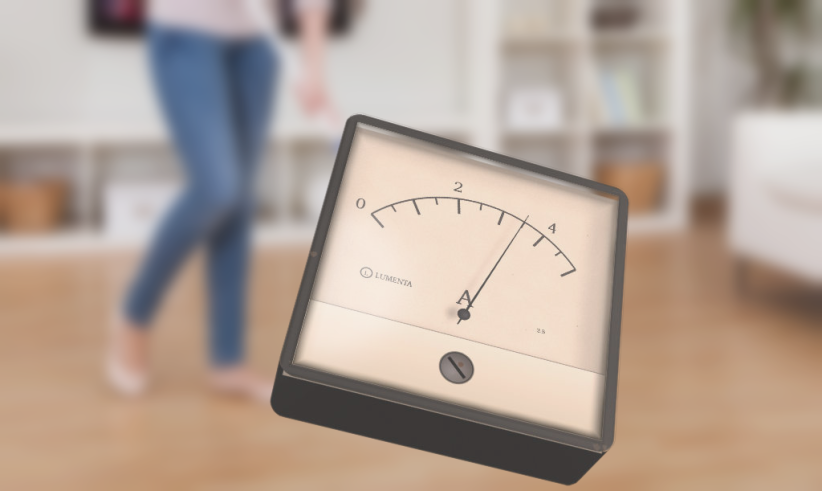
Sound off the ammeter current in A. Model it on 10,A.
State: 3.5,A
